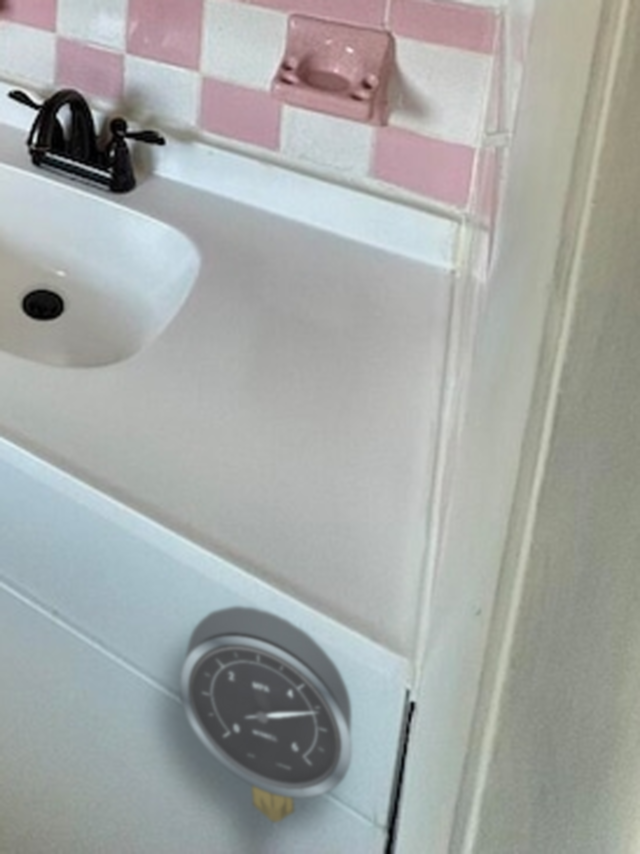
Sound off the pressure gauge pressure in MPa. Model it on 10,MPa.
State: 4.5,MPa
